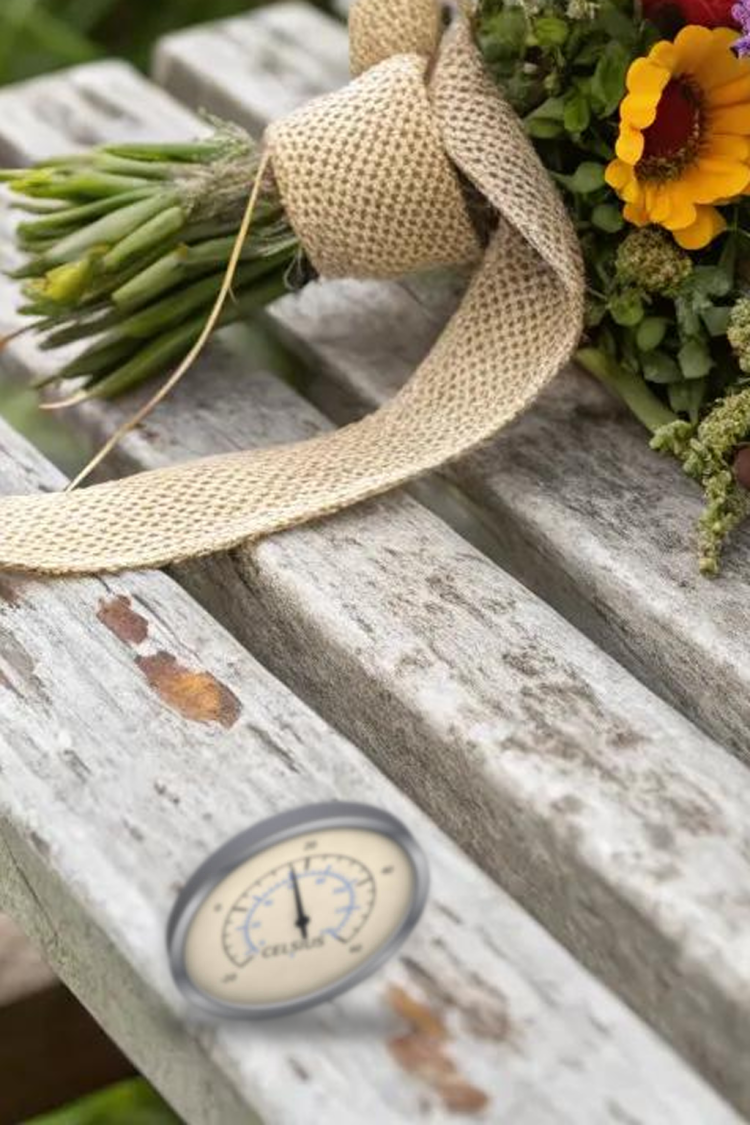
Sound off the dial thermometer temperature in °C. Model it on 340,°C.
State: 16,°C
